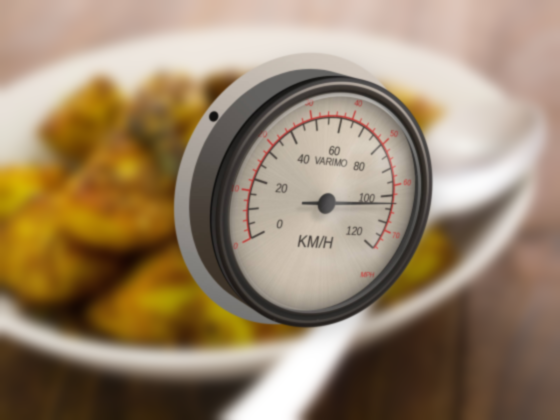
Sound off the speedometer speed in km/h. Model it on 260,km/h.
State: 102.5,km/h
